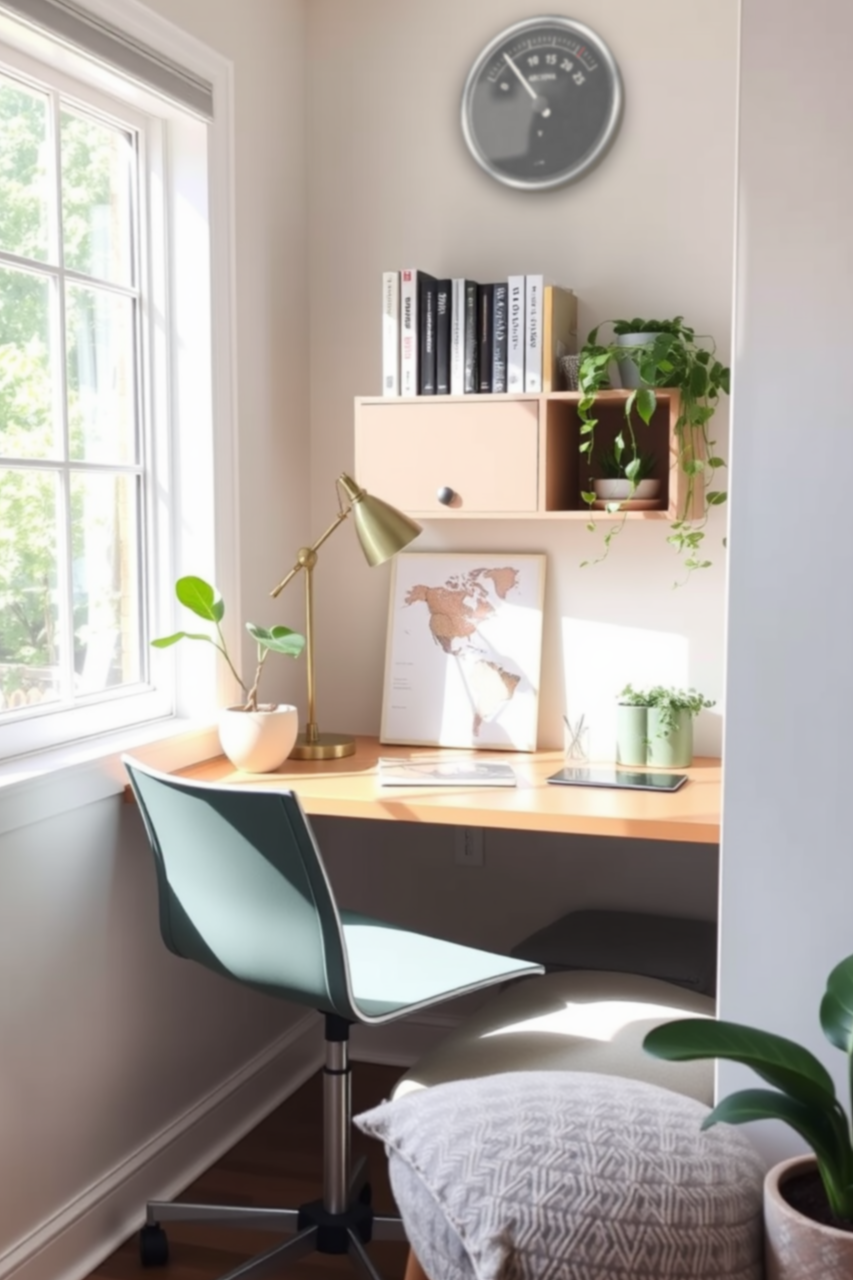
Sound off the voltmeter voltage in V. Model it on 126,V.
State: 5,V
